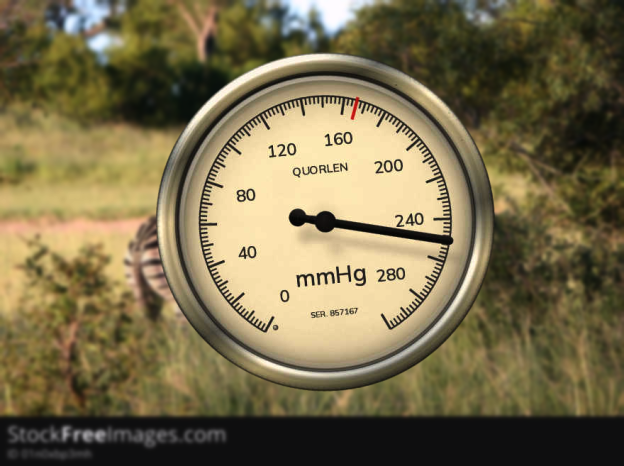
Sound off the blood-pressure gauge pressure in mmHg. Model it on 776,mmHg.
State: 250,mmHg
